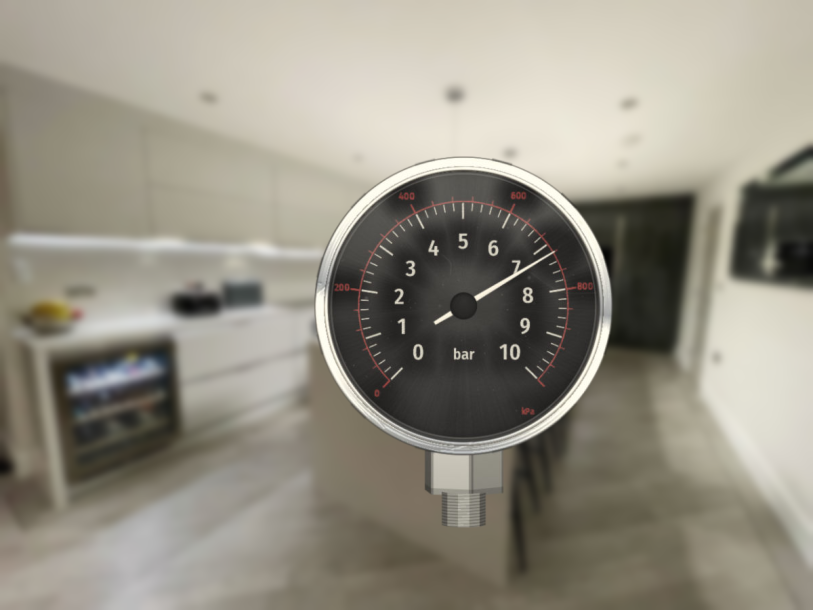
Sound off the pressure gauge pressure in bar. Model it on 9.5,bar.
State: 7.2,bar
